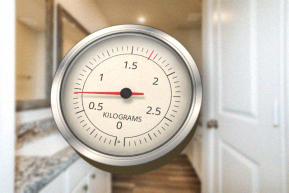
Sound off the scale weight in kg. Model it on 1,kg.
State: 0.7,kg
